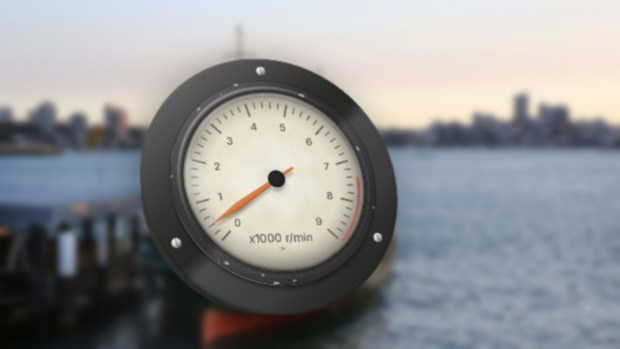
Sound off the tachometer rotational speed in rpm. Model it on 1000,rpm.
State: 400,rpm
